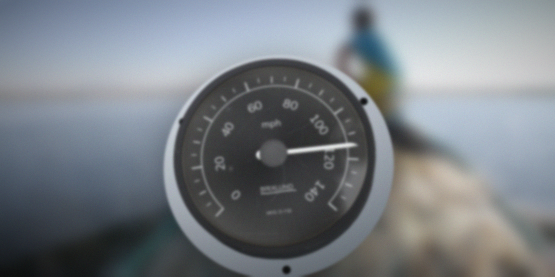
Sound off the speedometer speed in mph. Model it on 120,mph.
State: 115,mph
